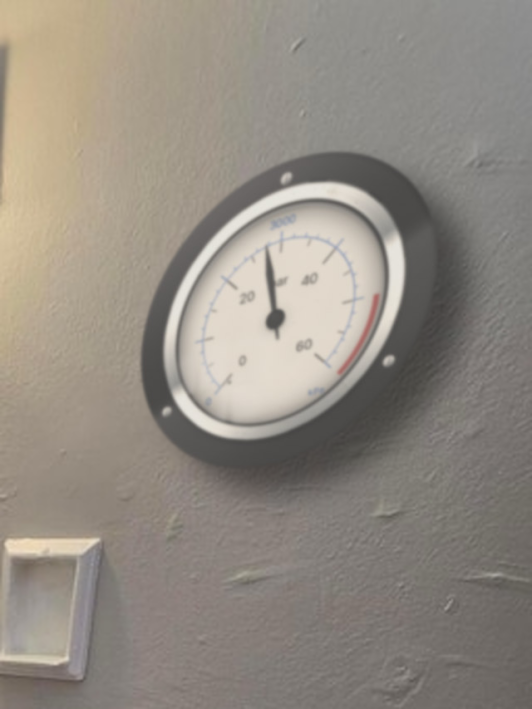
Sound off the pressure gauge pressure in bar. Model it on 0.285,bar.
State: 27.5,bar
